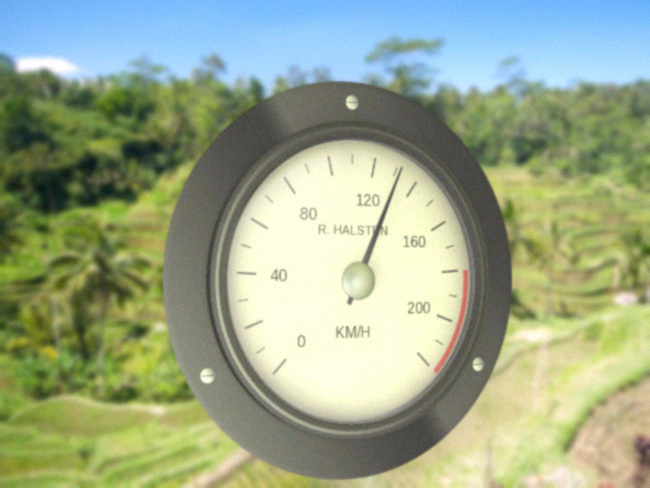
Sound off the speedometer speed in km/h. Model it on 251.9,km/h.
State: 130,km/h
